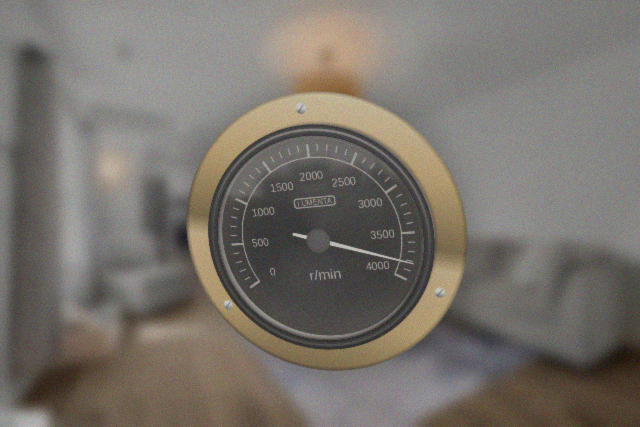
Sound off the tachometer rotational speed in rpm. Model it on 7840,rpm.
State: 3800,rpm
